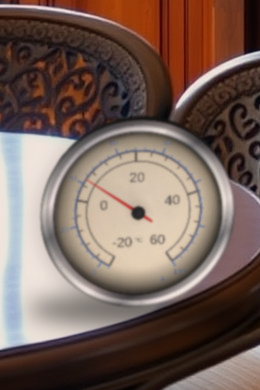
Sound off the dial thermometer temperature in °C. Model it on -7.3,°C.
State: 6,°C
